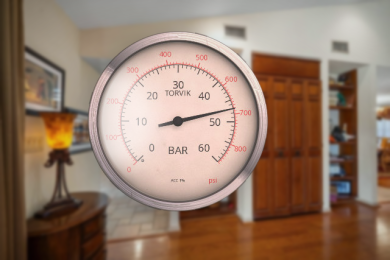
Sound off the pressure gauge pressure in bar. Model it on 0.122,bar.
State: 47,bar
